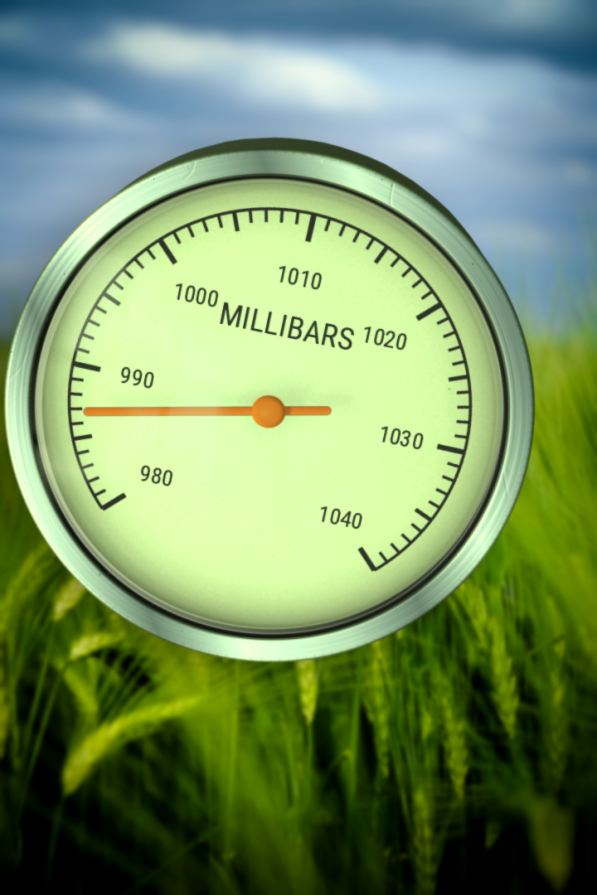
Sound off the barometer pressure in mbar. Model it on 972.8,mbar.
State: 987,mbar
